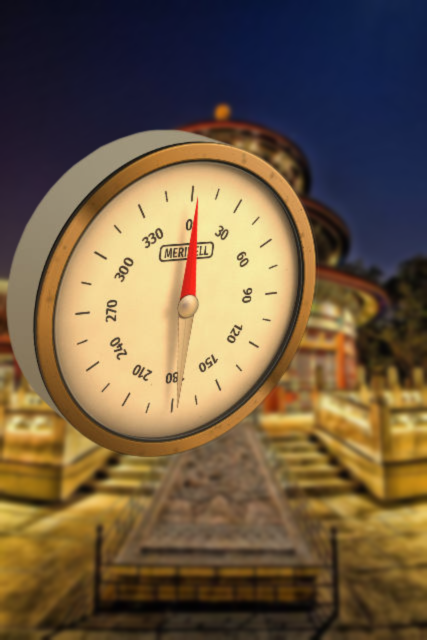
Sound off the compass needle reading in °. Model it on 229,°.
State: 0,°
